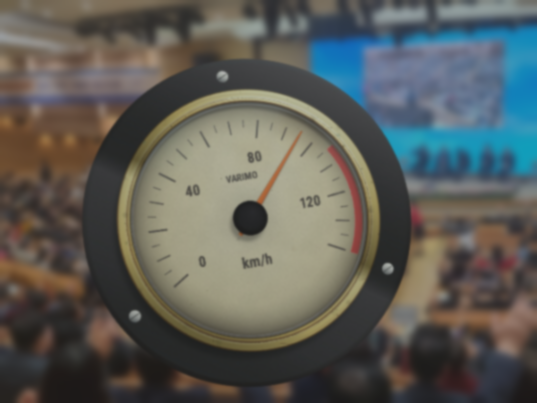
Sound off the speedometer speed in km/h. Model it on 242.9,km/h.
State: 95,km/h
